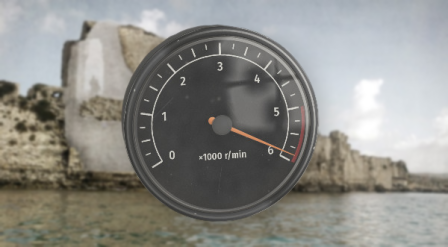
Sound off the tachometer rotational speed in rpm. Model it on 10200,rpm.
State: 5875,rpm
